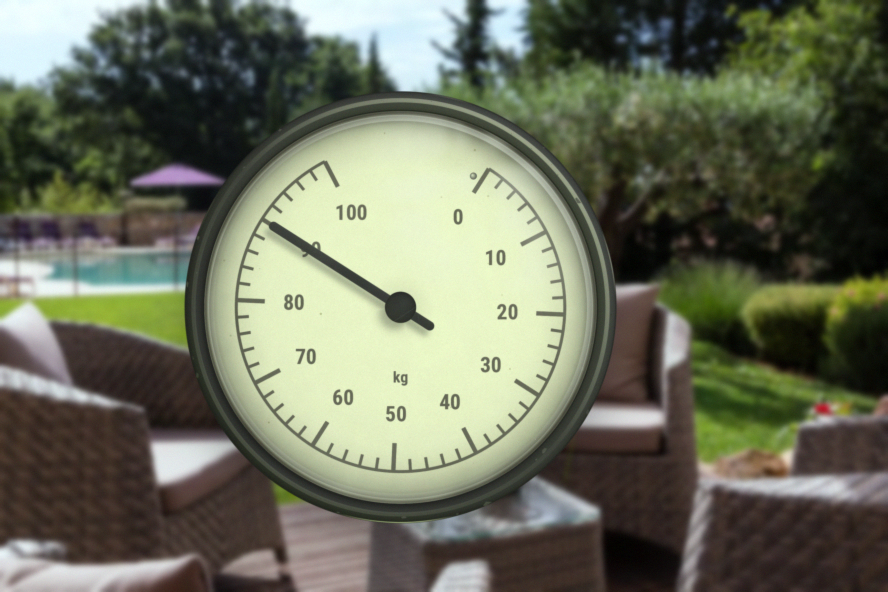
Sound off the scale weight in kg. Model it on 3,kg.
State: 90,kg
